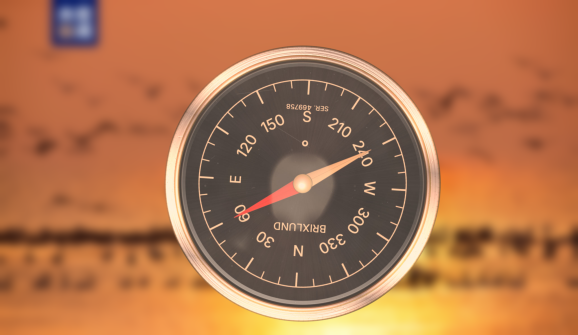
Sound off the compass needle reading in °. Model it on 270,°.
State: 60,°
